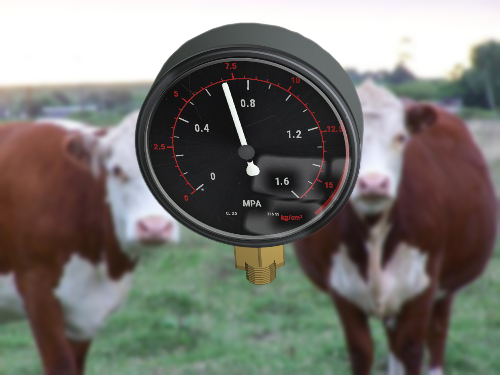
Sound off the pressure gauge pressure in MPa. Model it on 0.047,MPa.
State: 0.7,MPa
